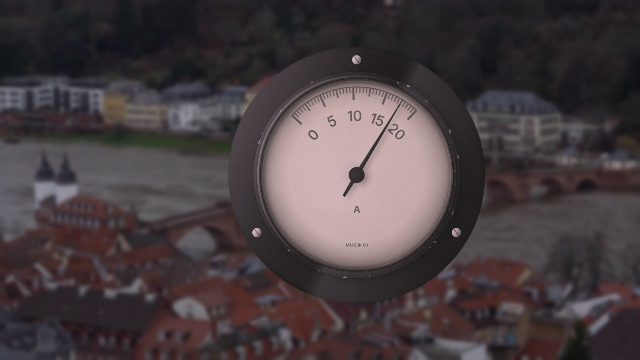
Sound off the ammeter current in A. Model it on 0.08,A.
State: 17.5,A
